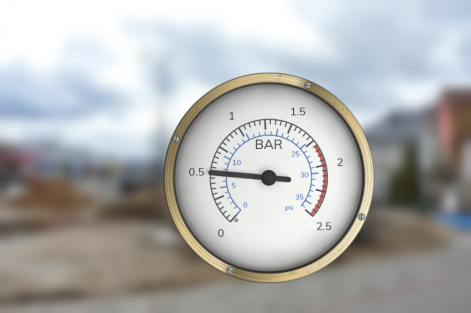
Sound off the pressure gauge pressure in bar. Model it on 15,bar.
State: 0.5,bar
